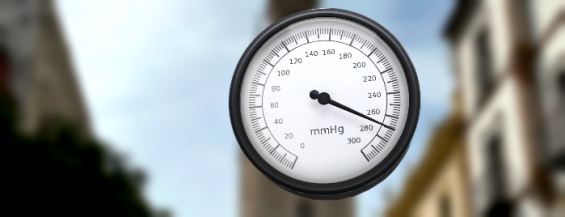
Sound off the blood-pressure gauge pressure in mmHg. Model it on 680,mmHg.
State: 270,mmHg
